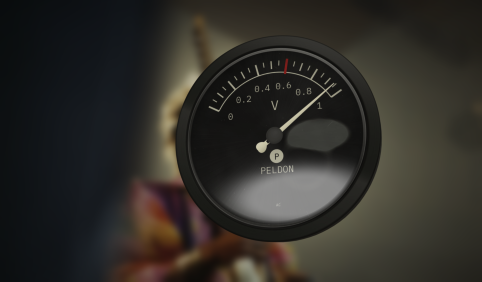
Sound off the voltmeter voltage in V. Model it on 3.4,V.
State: 0.95,V
